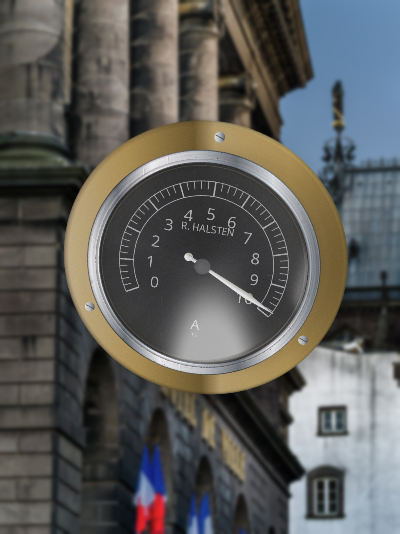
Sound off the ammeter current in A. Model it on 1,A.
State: 9.8,A
